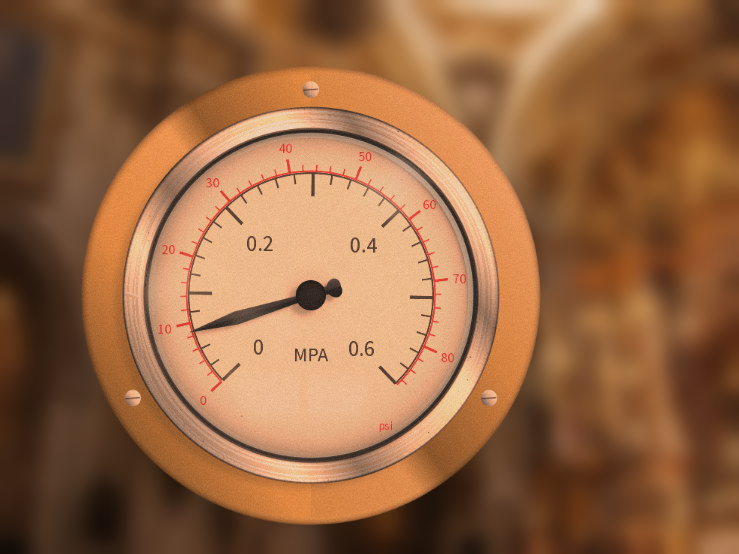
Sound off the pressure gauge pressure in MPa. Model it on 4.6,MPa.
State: 0.06,MPa
